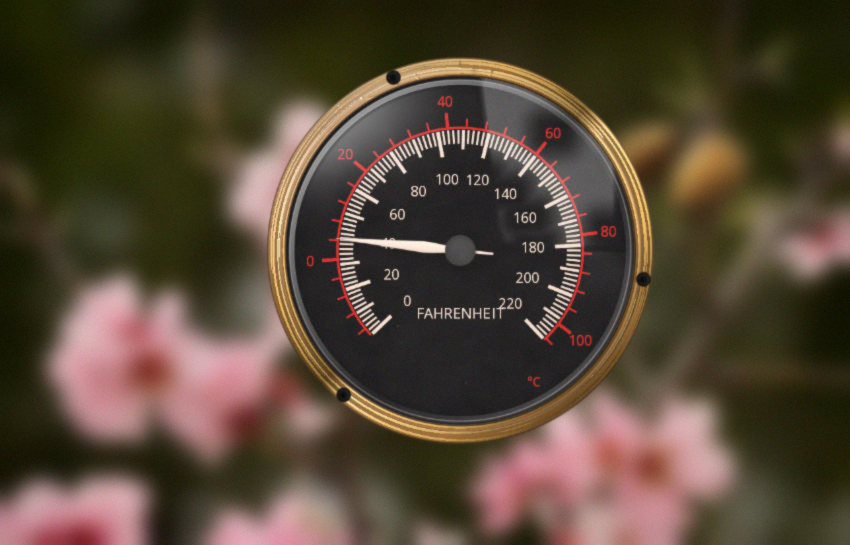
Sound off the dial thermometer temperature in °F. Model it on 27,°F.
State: 40,°F
